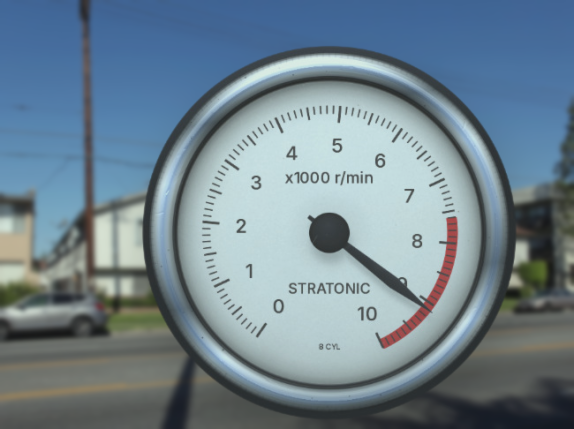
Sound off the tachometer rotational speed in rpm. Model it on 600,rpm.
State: 9100,rpm
